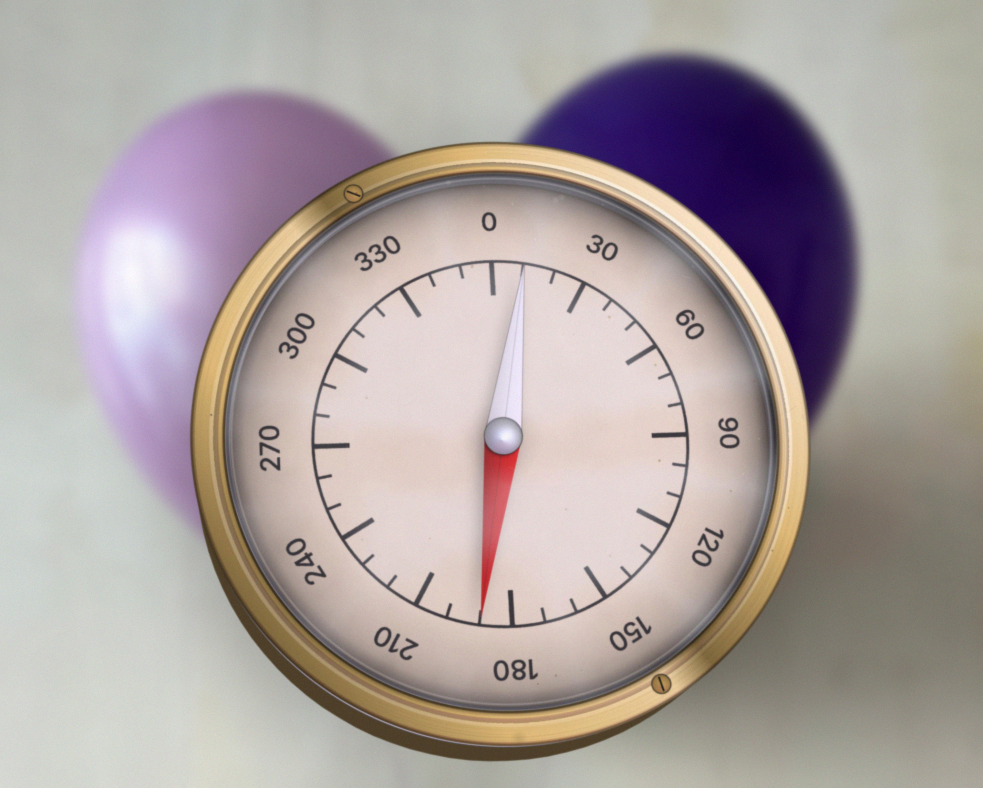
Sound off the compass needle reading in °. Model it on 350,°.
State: 190,°
